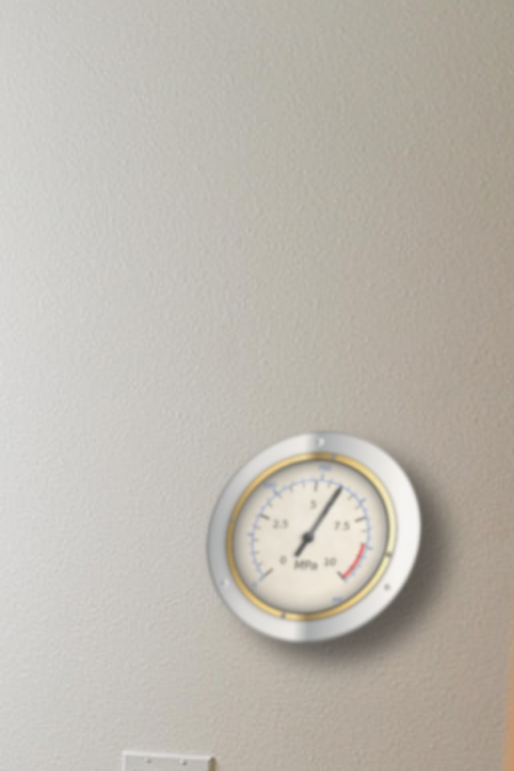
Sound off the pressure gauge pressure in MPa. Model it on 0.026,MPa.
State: 6,MPa
